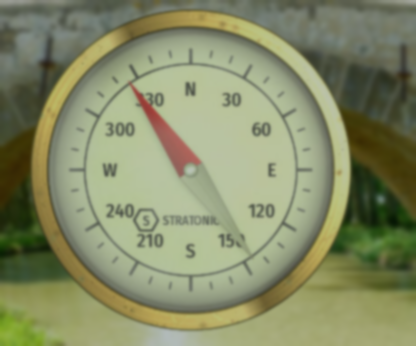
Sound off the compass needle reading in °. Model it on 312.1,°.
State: 325,°
